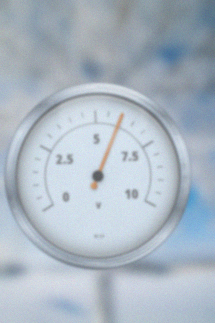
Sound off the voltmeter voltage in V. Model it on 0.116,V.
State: 6,V
